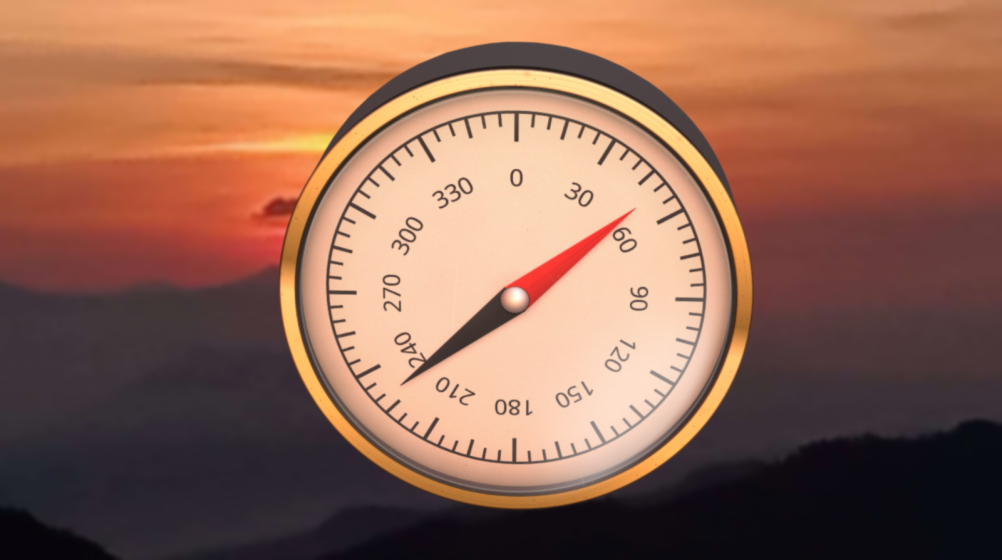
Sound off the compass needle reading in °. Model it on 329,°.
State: 50,°
